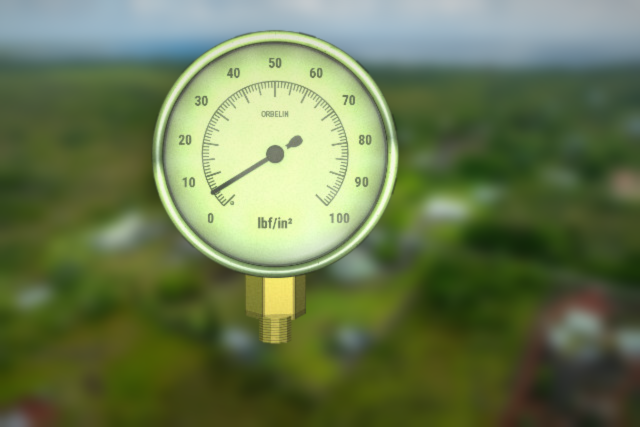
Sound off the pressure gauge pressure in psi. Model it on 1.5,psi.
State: 5,psi
